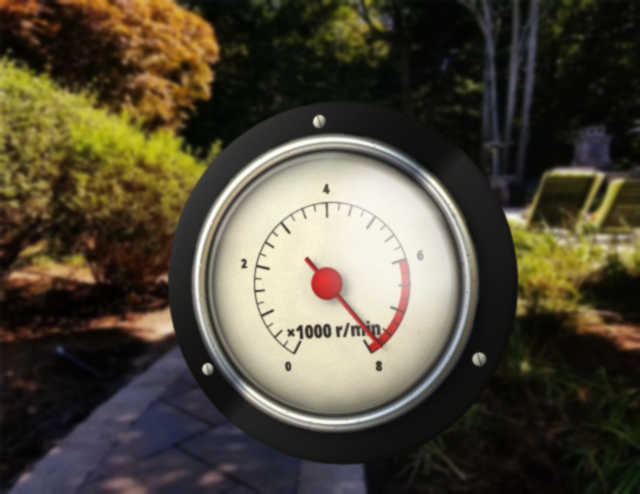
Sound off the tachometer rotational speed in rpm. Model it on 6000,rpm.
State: 7750,rpm
